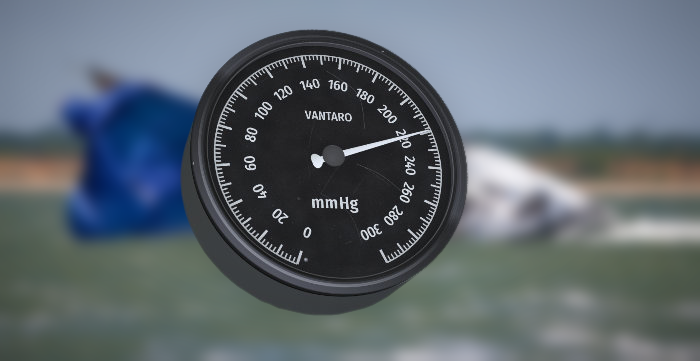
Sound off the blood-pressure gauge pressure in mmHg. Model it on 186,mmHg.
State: 220,mmHg
